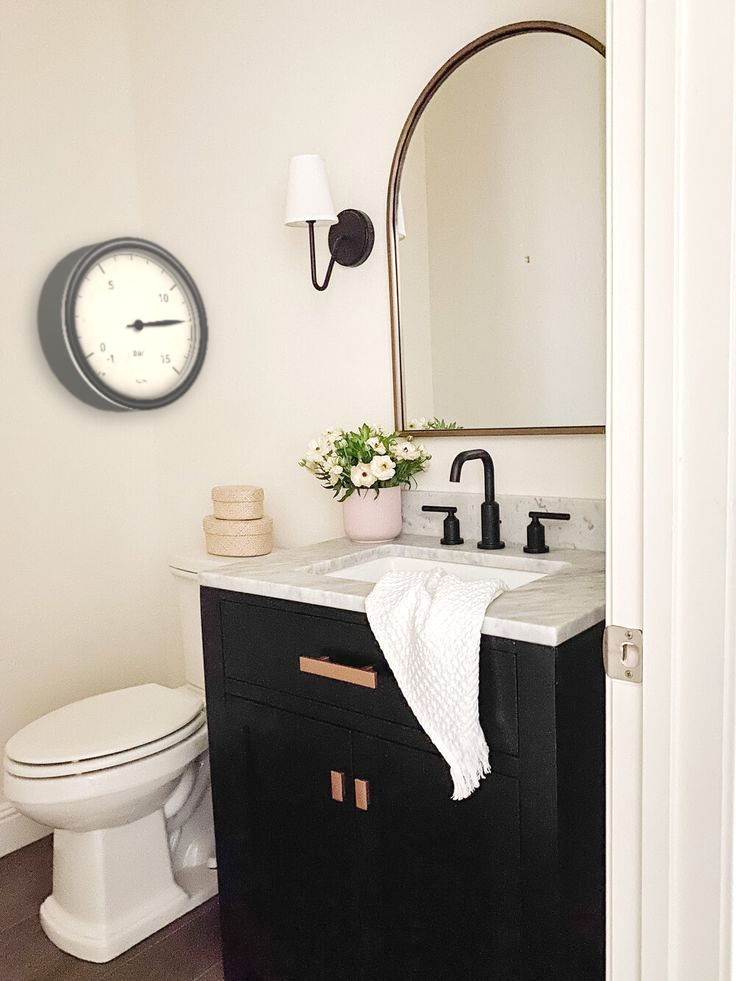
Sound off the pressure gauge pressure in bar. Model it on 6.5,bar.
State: 12,bar
